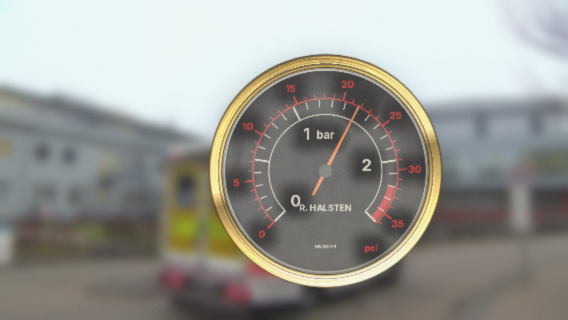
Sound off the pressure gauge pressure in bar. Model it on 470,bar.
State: 1.5,bar
